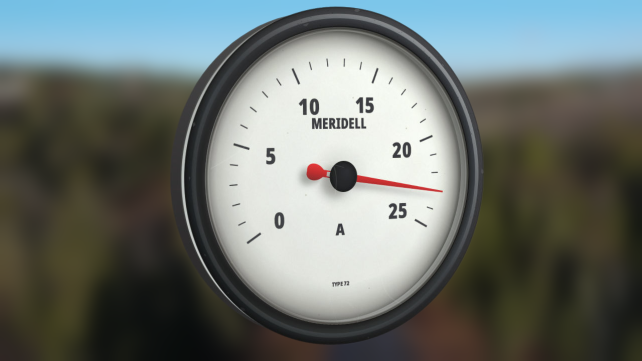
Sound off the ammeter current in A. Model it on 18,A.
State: 23,A
